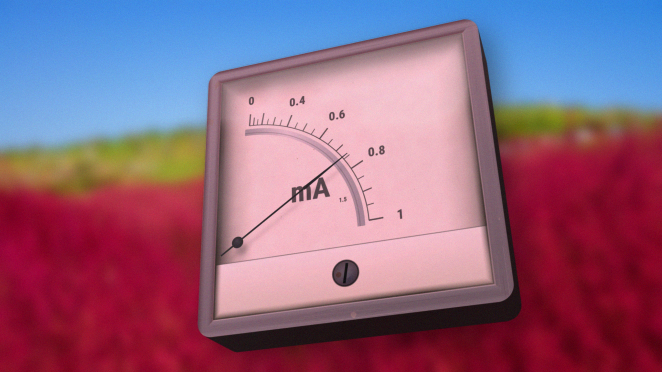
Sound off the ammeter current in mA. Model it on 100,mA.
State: 0.75,mA
